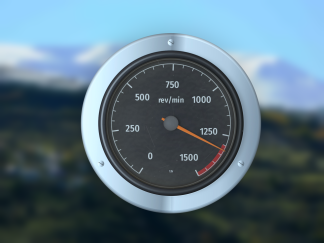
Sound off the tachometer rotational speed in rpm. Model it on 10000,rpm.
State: 1325,rpm
